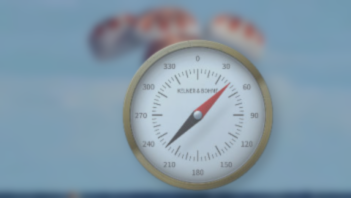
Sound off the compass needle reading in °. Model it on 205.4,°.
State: 45,°
